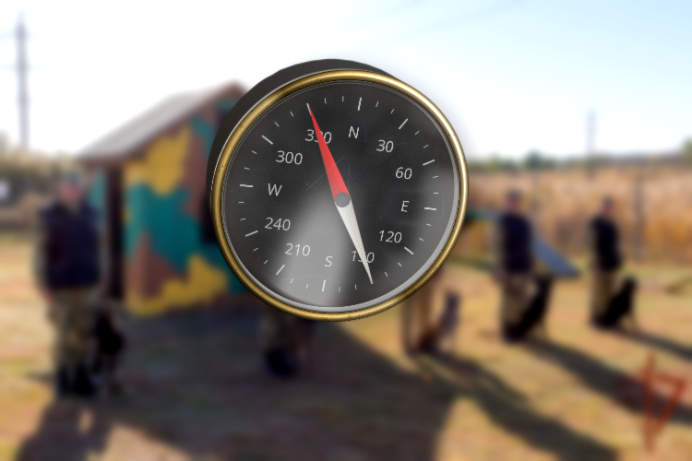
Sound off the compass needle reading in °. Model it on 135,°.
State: 330,°
